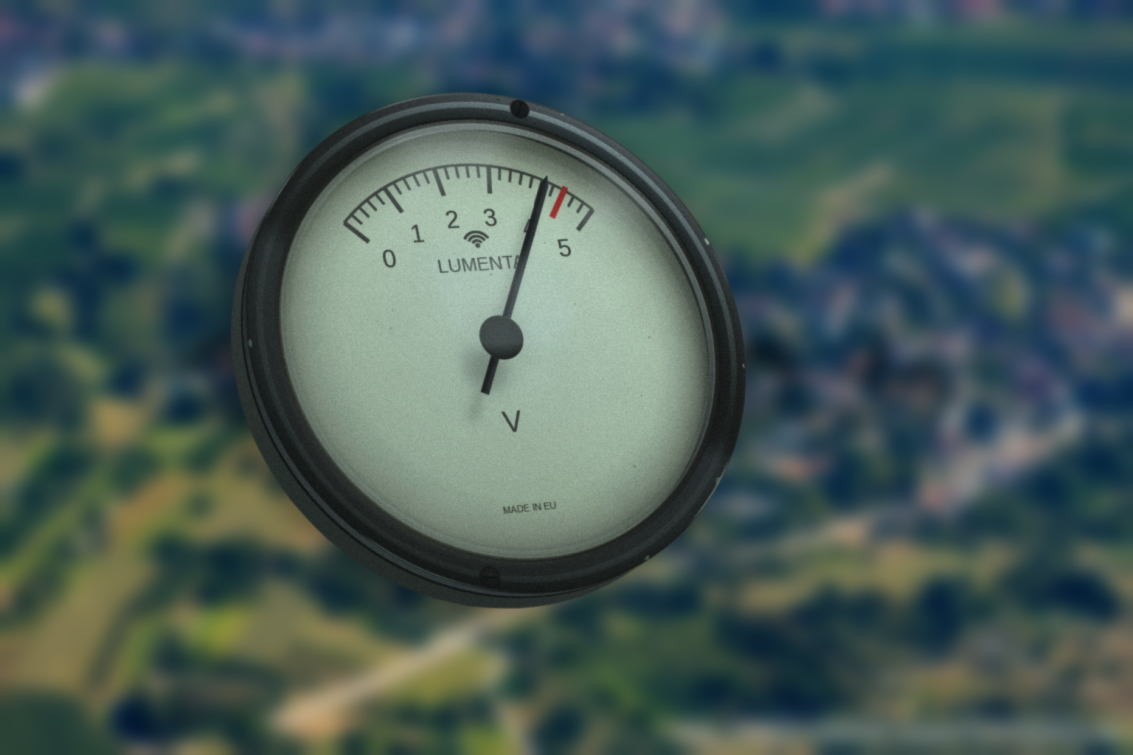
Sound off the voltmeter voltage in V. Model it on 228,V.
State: 4,V
